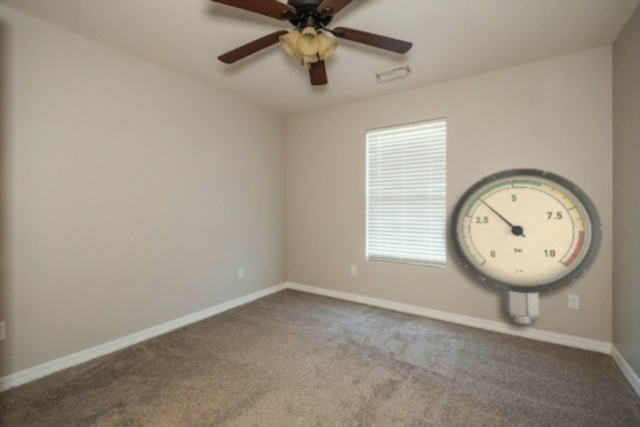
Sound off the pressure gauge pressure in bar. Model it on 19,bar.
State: 3.5,bar
